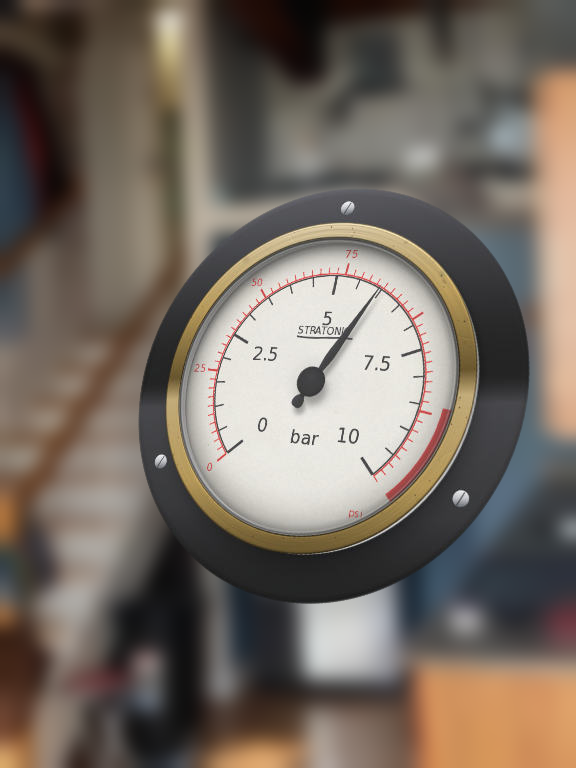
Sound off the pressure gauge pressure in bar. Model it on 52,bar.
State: 6,bar
